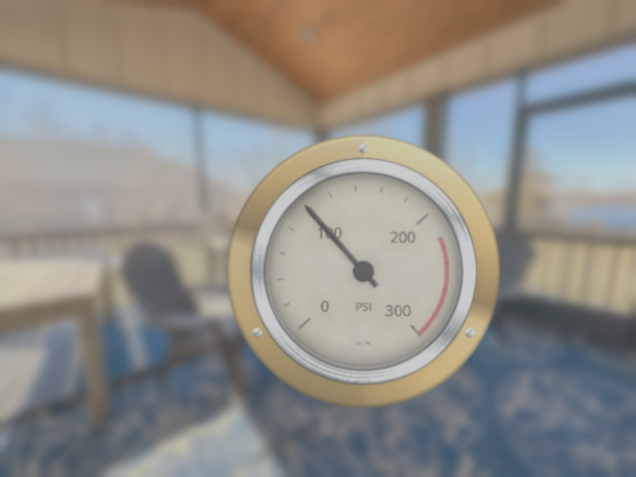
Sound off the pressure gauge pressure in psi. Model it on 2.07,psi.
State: 100,psi
